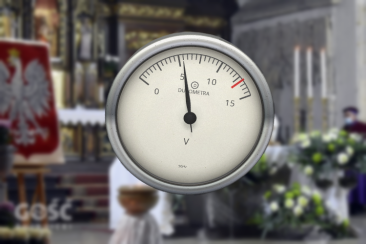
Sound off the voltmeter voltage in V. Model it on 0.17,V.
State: 5.5,V
